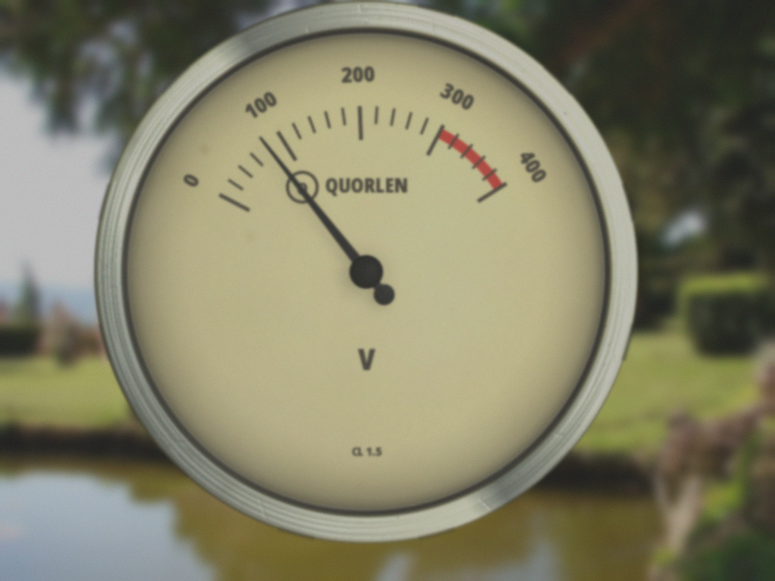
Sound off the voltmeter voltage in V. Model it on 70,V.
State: 80,V
